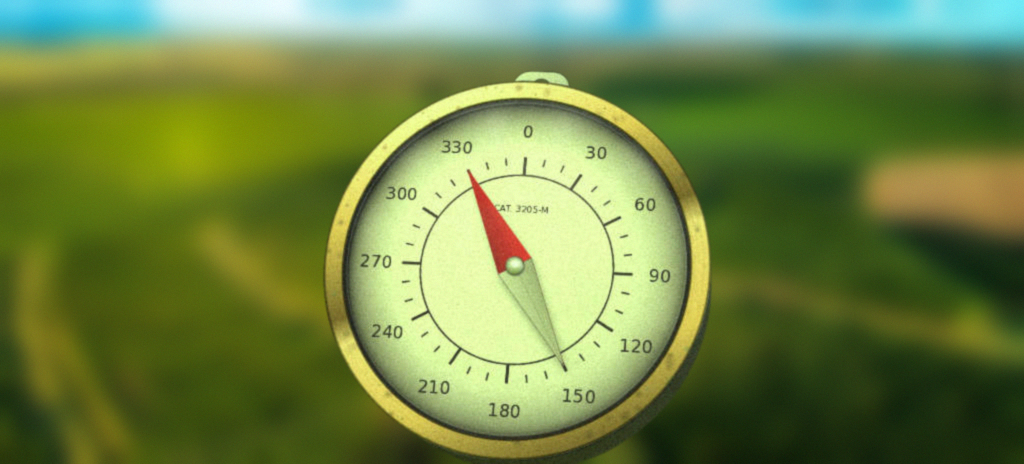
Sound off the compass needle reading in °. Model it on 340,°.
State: 330,°
